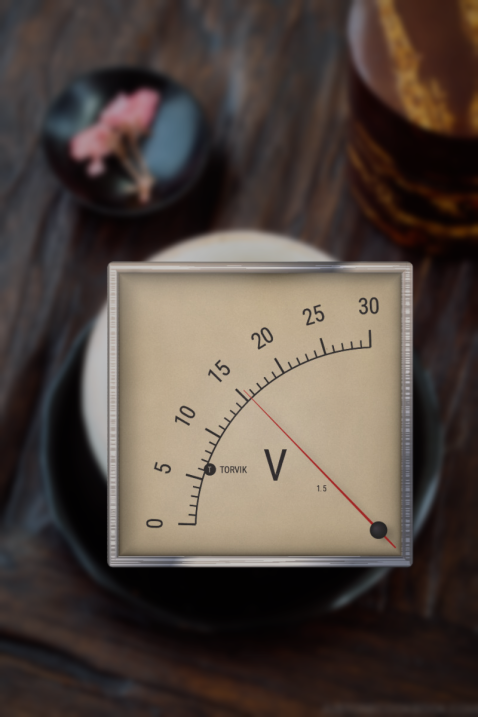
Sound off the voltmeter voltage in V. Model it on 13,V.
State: 15.5,V
